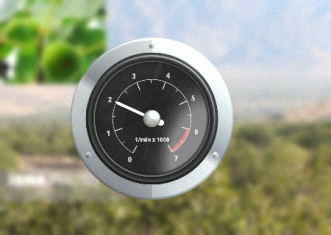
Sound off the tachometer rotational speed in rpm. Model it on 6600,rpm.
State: 2000,rpm
